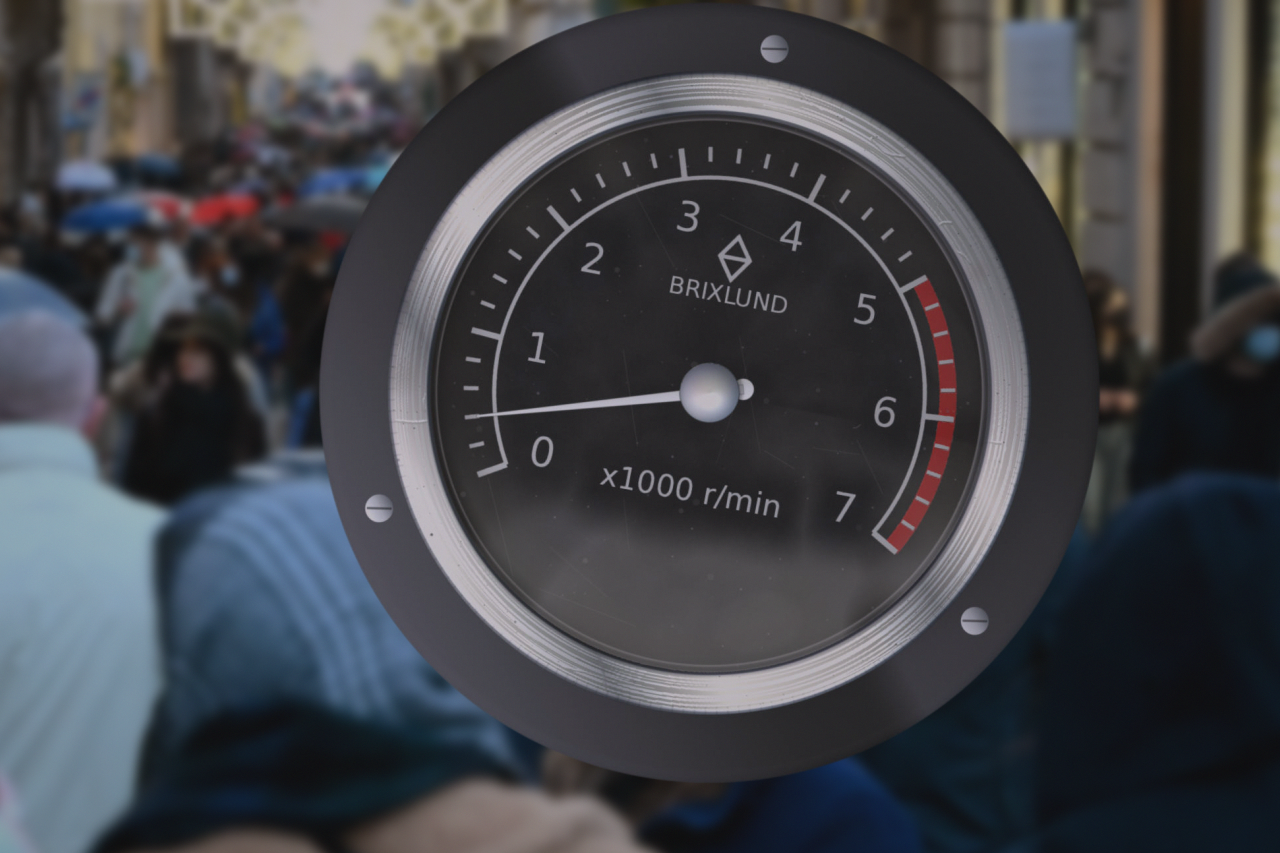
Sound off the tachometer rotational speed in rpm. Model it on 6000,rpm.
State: 400,rpm
